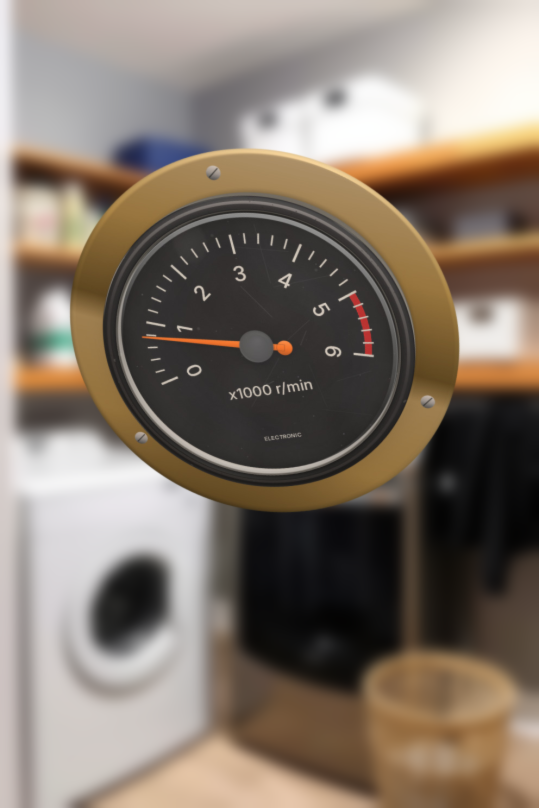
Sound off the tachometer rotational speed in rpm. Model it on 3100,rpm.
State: 800,rpm
